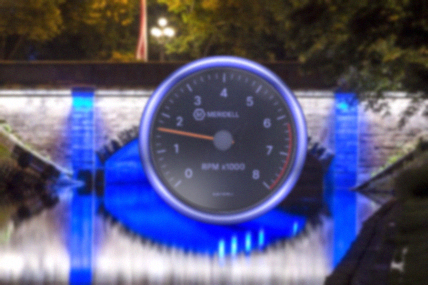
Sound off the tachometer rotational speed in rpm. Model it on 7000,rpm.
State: 1600,rpm
